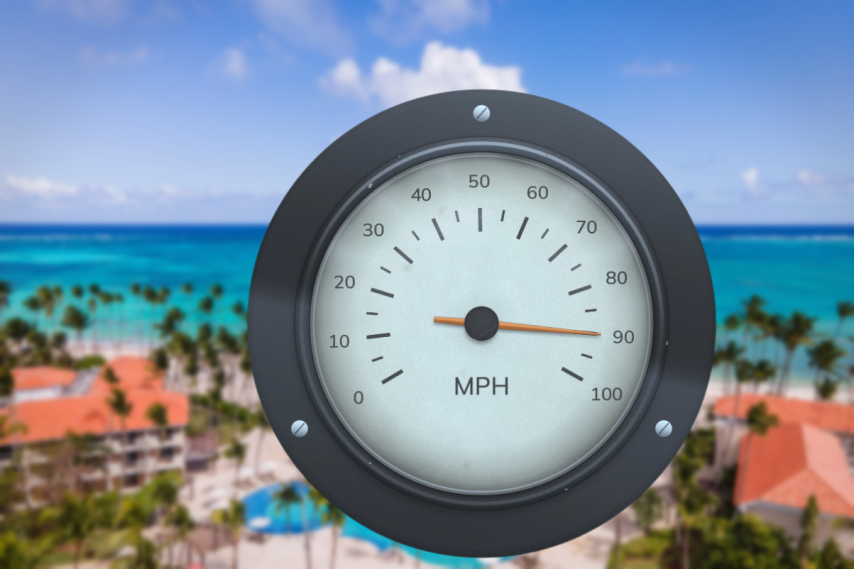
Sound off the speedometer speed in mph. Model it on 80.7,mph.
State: 90,mph
